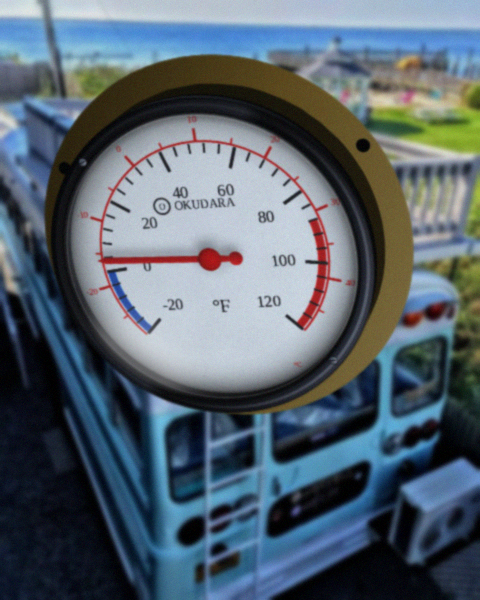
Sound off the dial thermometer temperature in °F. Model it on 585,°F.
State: 4,°F
